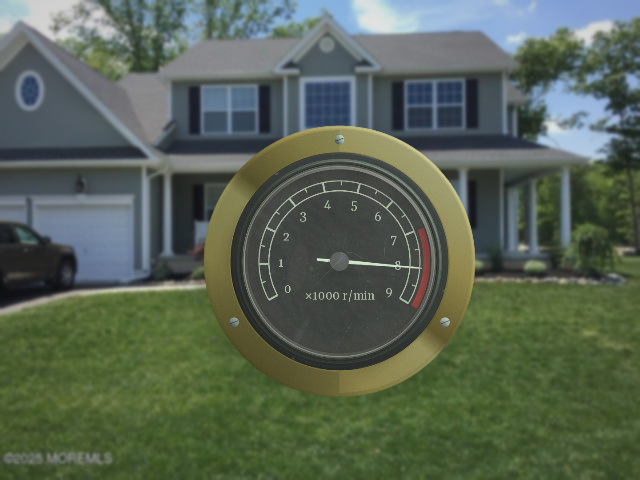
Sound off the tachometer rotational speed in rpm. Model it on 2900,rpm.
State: 8000,rpm
